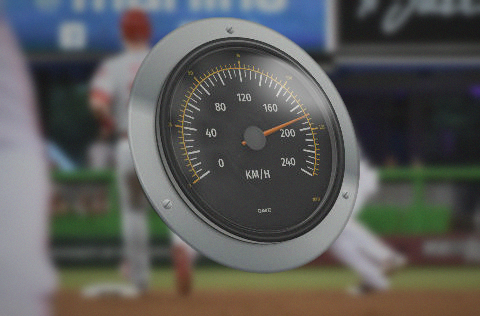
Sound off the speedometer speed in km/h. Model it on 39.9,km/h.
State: 190,km/h
